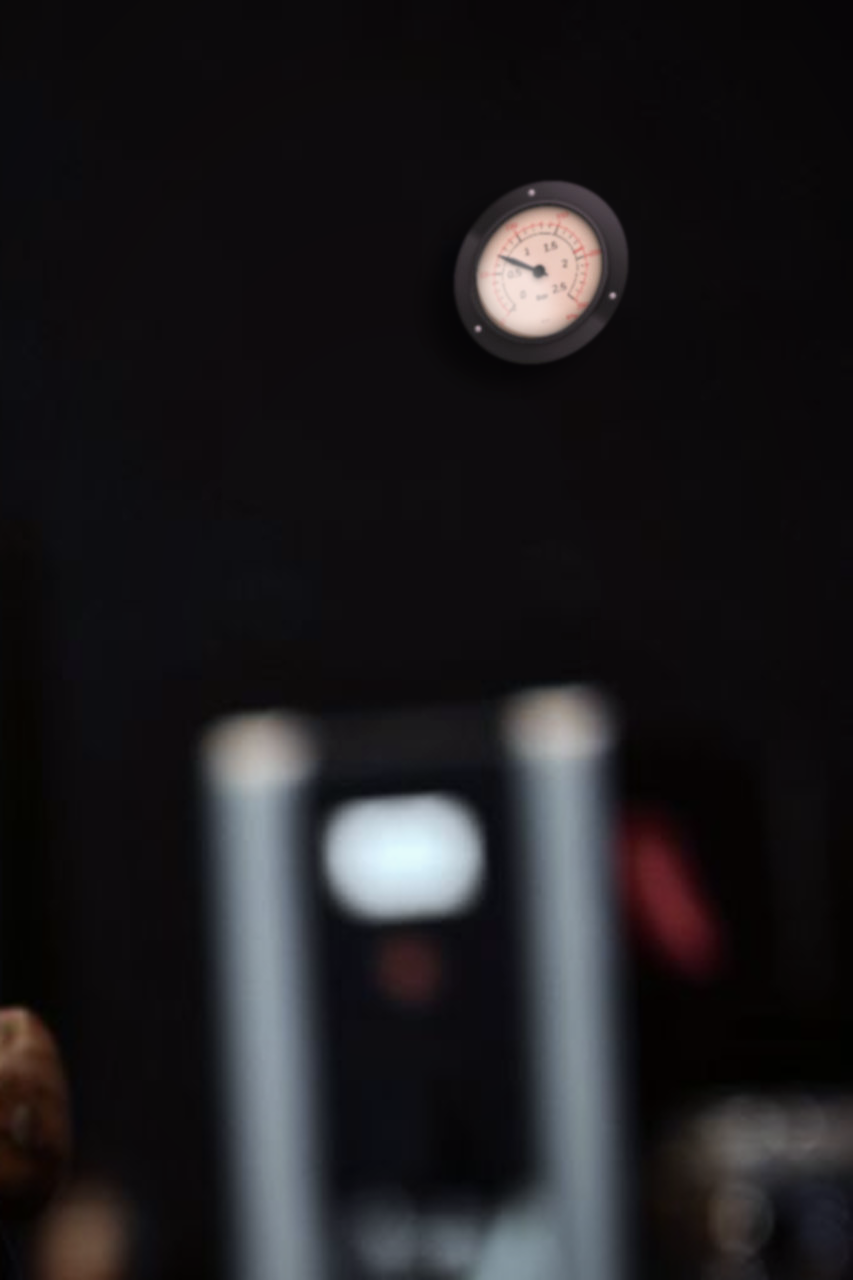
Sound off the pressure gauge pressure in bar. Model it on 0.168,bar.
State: 0.7,bar
